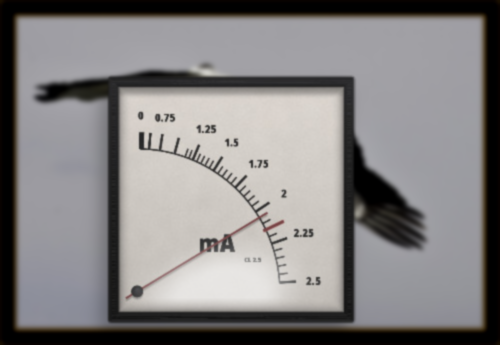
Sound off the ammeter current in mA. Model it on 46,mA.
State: 2.05,mA
